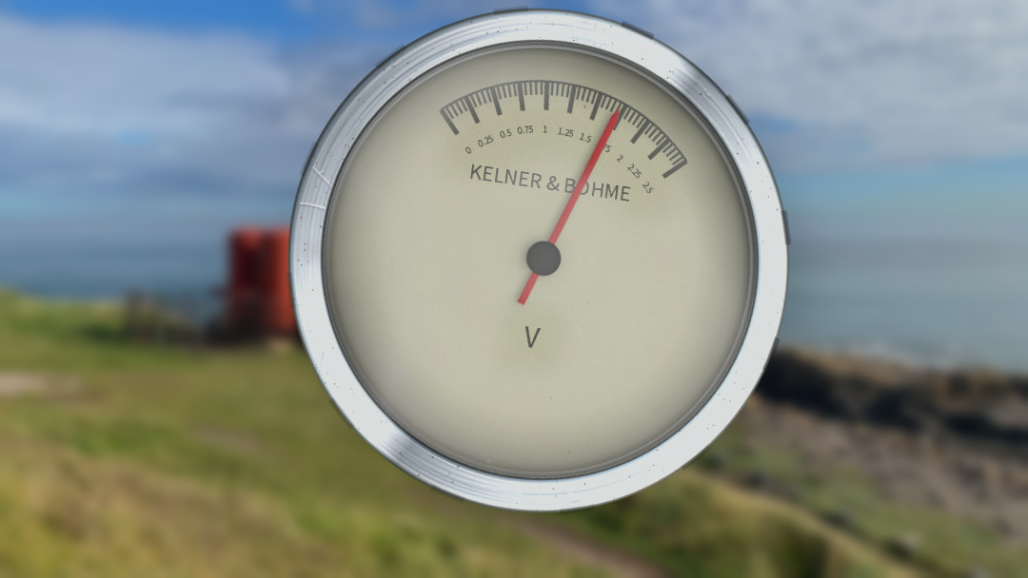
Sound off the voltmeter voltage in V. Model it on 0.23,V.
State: 1.7,V
